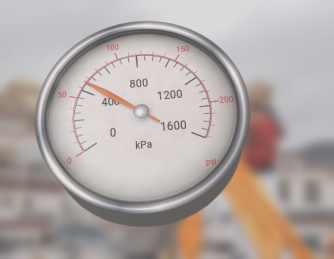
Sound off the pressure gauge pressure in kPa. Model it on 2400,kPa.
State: 450,kPa
